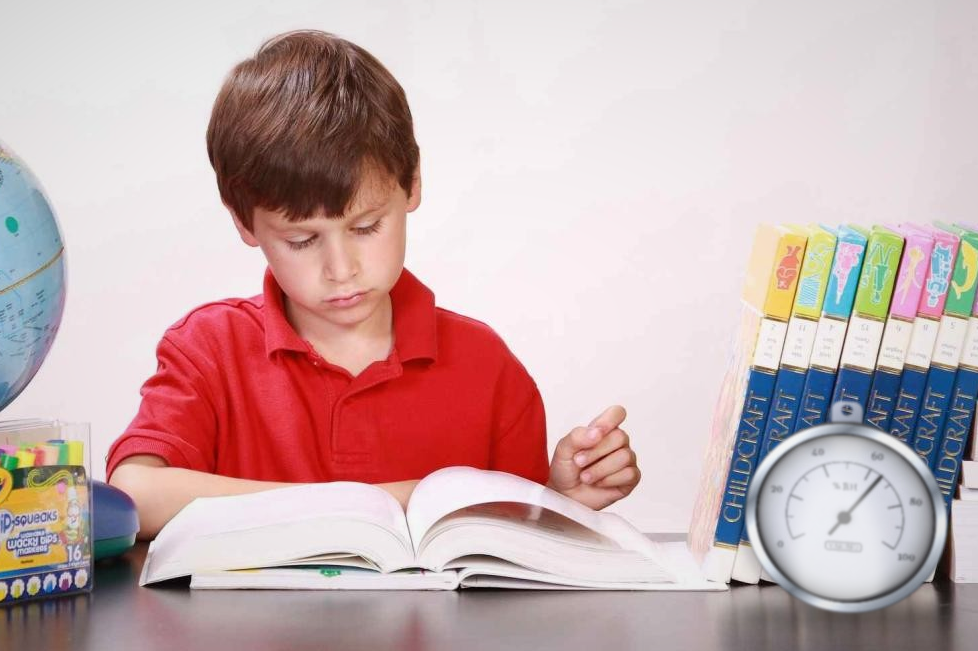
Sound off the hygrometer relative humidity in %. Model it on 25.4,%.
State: 65,%
